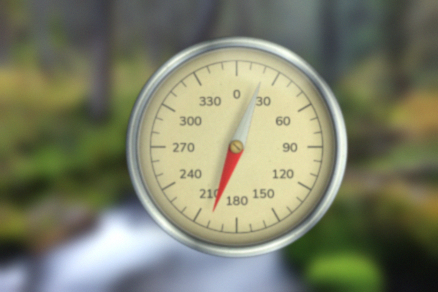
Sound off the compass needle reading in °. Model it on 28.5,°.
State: 200,°
